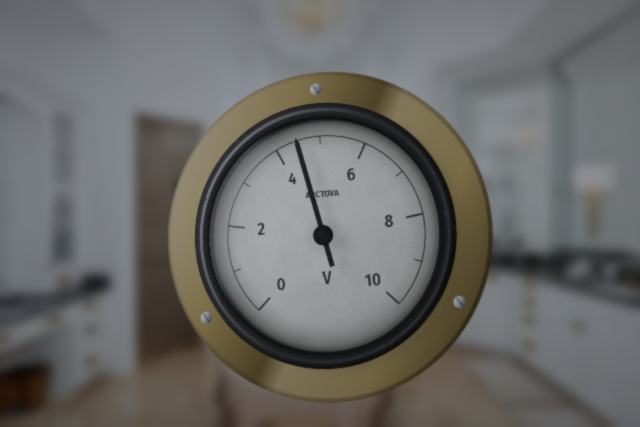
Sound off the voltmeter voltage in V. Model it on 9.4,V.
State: 4.5,V
